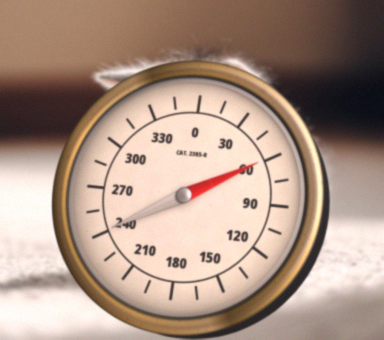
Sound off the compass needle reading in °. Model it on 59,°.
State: 60,°
